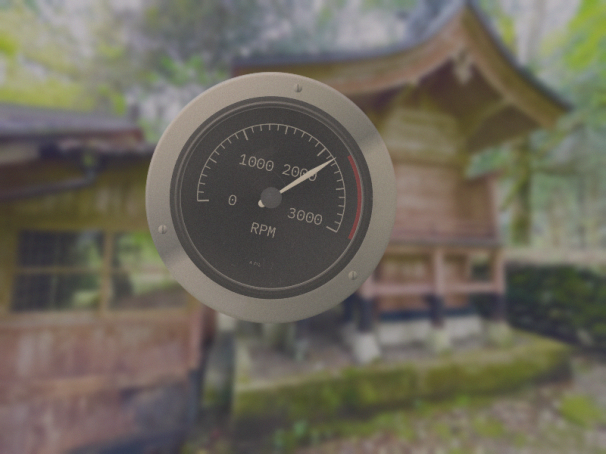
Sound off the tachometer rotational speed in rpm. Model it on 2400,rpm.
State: 2150,rpm
